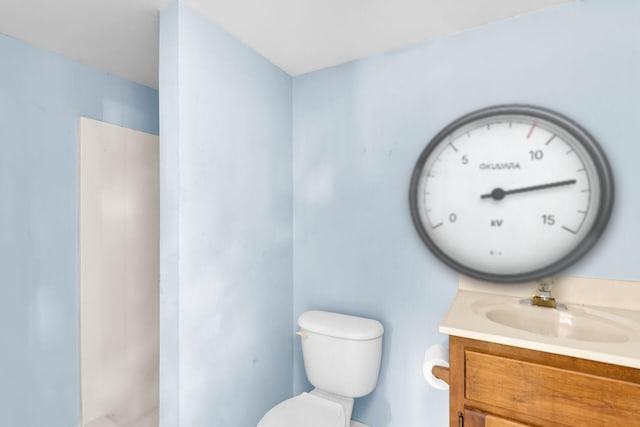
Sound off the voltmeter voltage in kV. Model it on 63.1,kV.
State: 12.5,kV
